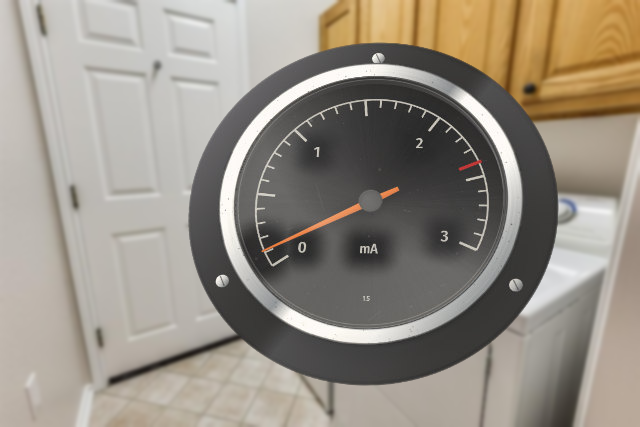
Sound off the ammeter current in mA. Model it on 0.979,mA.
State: 0.1,mA
